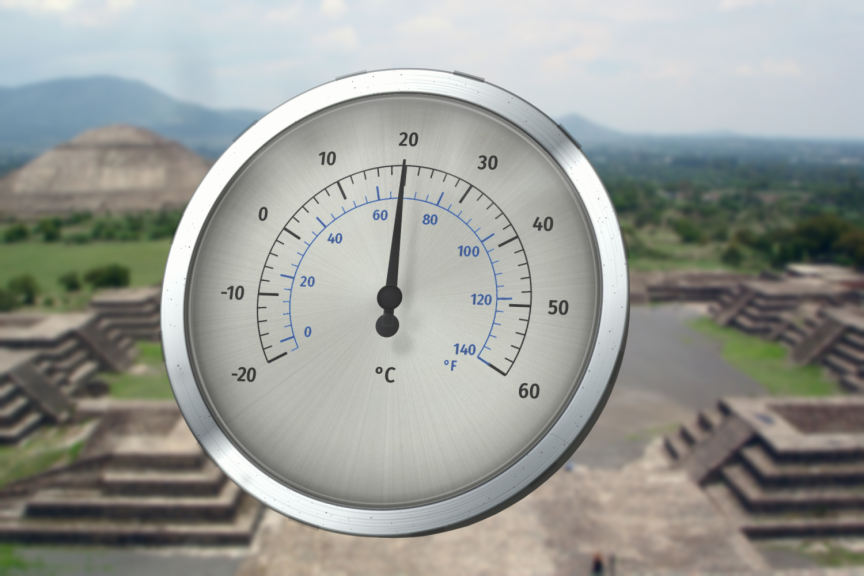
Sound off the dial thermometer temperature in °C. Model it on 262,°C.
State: 20,°C
